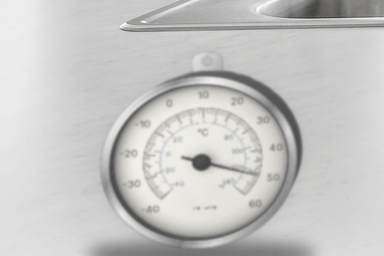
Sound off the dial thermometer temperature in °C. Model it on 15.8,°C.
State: 50,°C
